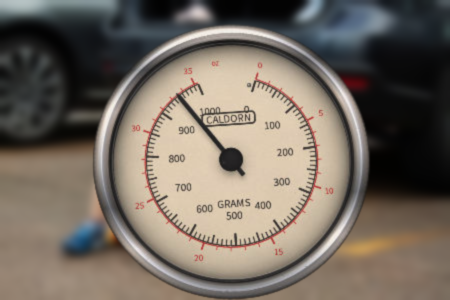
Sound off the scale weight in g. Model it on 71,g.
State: 950,g
